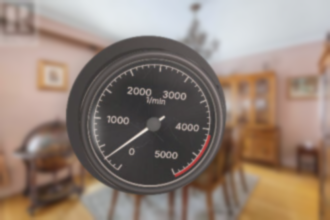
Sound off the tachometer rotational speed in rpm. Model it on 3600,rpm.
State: 300,rpm
